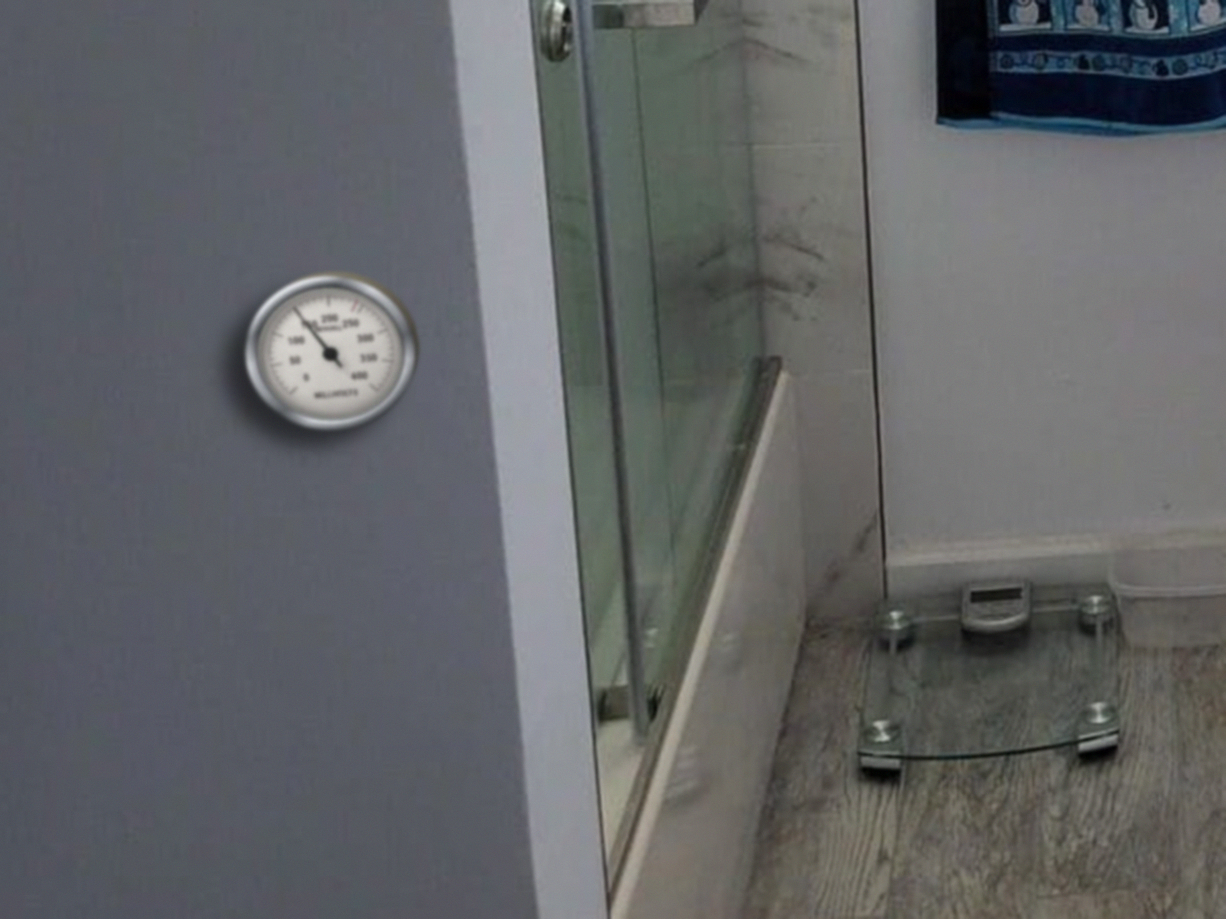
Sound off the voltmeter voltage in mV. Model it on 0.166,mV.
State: 150,mV
